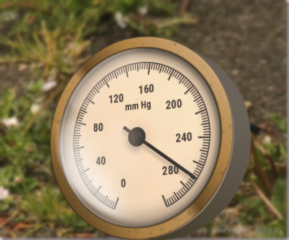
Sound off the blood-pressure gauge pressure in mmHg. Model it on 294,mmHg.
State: 270,mmHg
